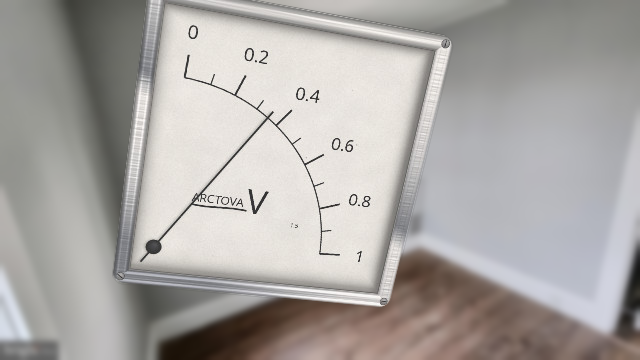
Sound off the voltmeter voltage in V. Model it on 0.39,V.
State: 0.35,V
